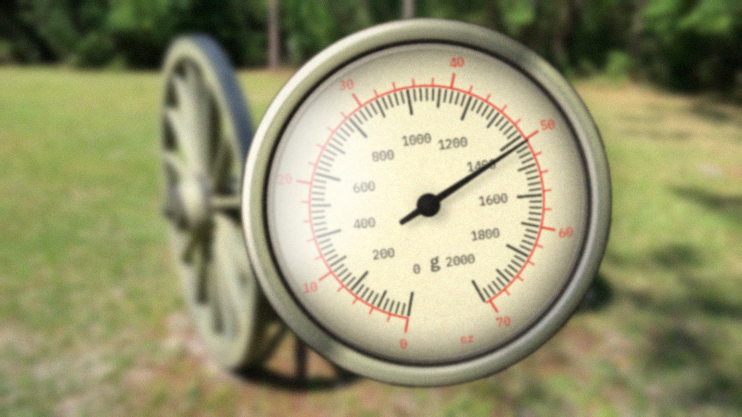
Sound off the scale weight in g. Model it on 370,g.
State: 1420,g
